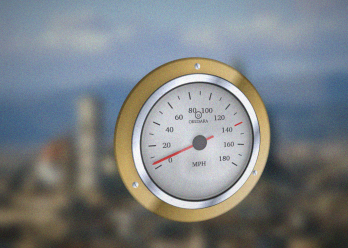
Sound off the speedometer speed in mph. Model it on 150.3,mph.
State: 5,mph
